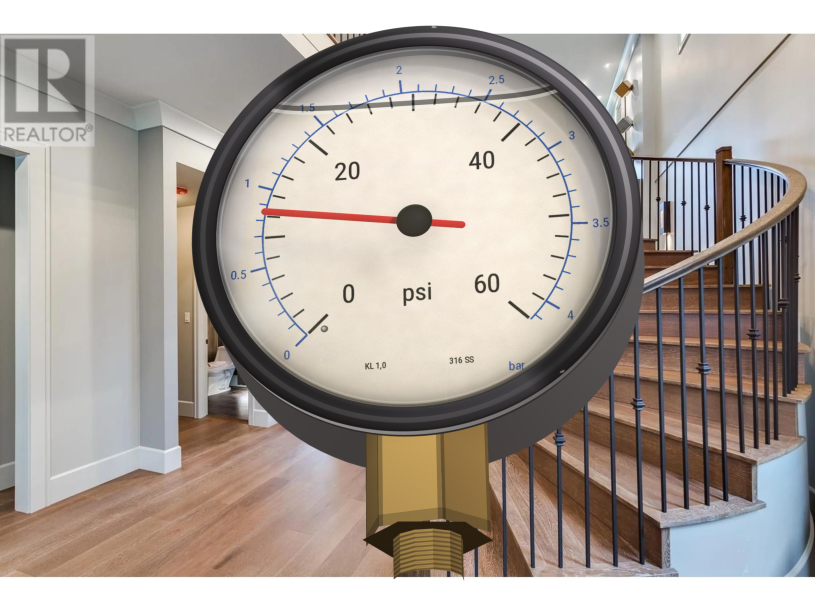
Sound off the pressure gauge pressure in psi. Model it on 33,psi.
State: 12,psi
